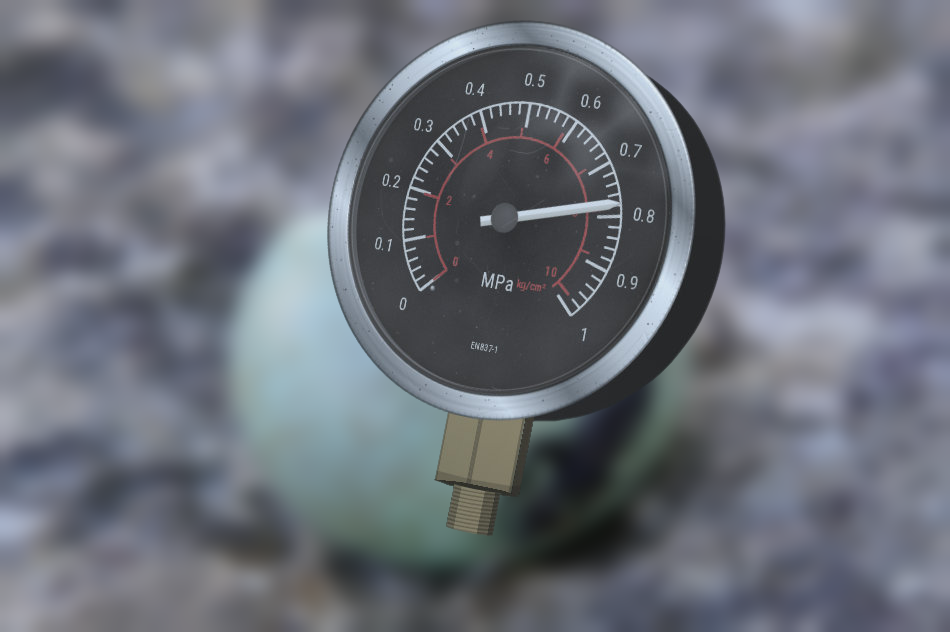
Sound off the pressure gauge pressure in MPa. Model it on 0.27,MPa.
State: 0.78,MPa
